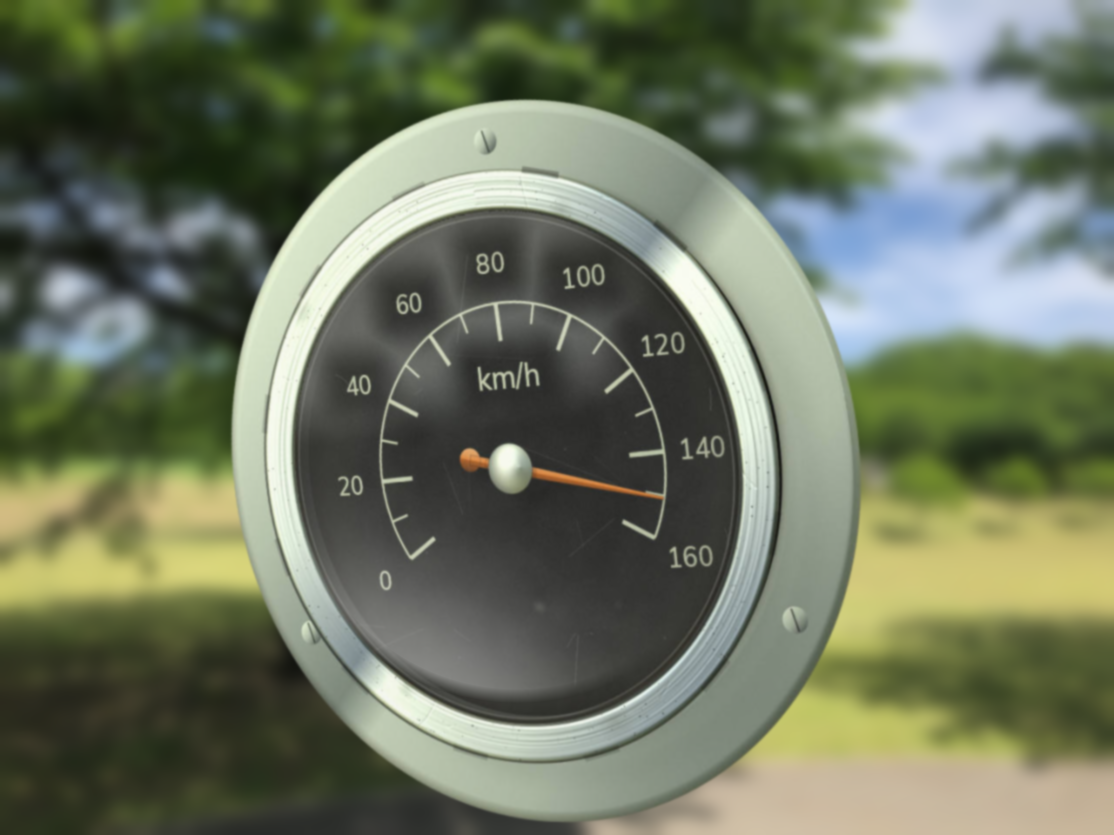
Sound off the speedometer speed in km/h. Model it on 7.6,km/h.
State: 150,km/h
